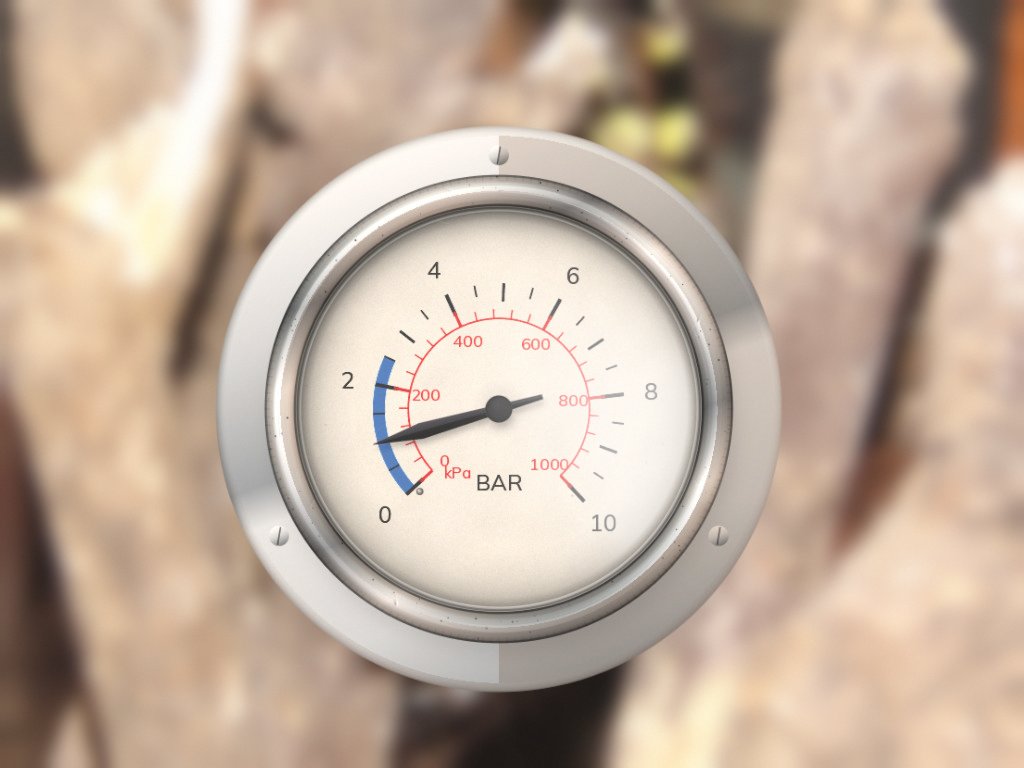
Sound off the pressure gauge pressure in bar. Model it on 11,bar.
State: 1,bar
